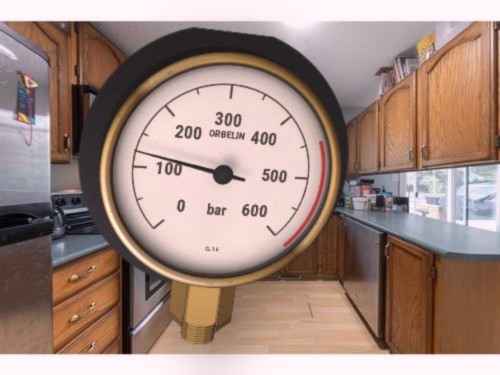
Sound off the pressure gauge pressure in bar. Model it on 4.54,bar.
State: 125,bar
